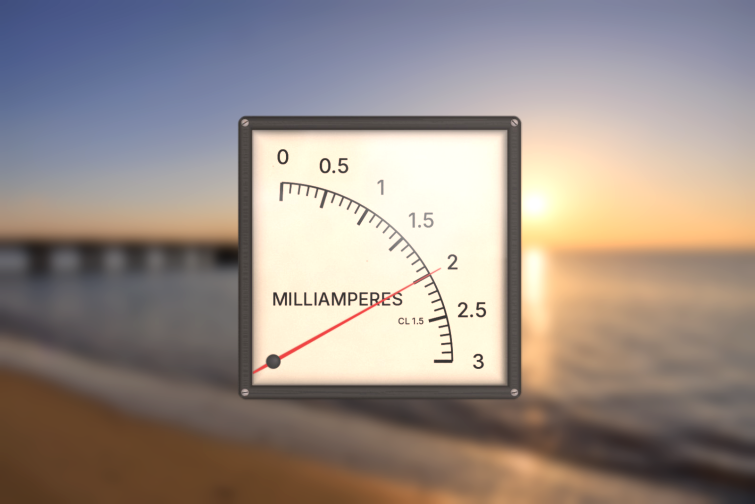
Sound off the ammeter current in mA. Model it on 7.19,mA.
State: 2,mA
